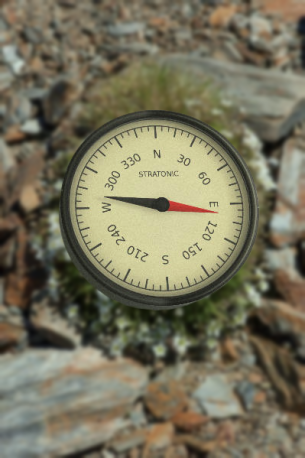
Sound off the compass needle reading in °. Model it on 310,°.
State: 100,°
